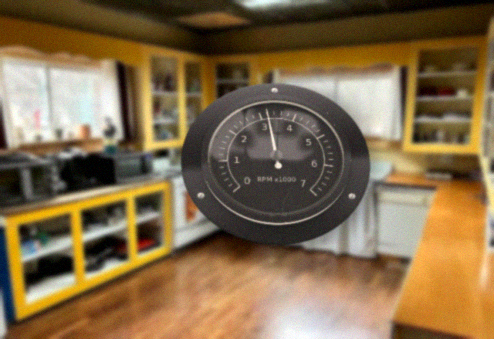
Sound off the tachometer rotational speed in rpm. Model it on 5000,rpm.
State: 3200,rpm
